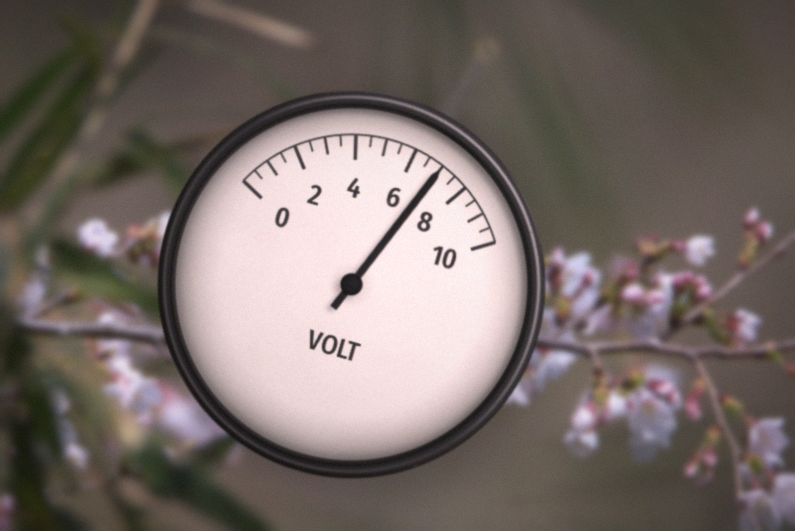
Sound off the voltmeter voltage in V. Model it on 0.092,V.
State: 7,V
